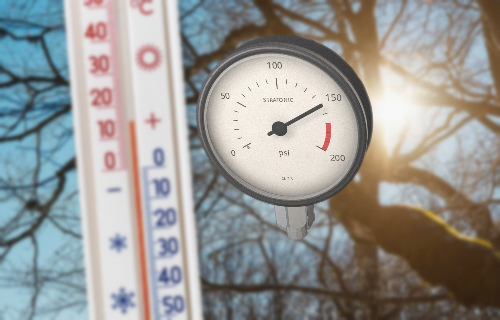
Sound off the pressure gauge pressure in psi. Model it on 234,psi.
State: 150,psi
